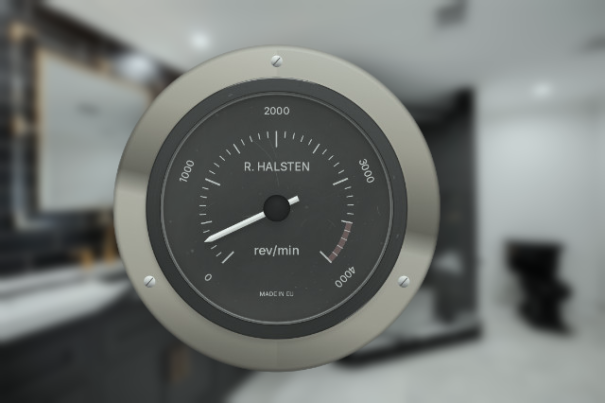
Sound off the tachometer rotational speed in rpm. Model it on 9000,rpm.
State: 300,rpm
